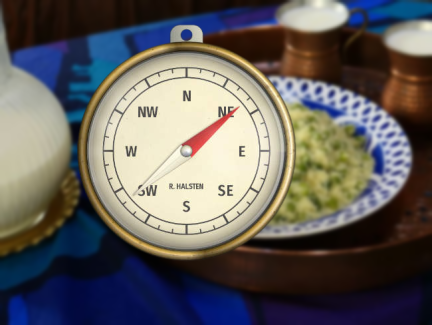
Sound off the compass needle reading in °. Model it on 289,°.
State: 50,°
